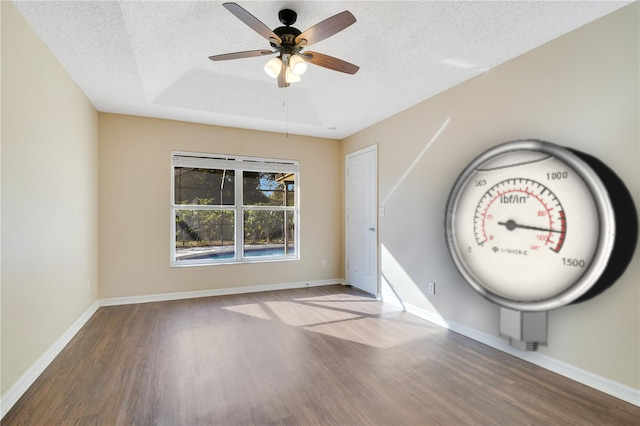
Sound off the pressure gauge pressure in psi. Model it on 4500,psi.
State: 1350,psi
